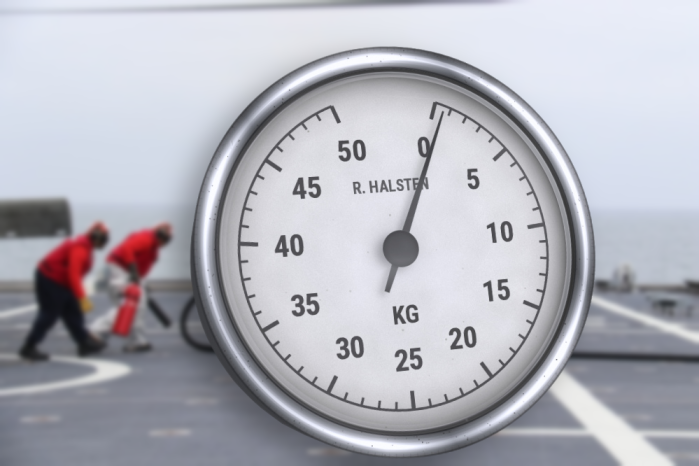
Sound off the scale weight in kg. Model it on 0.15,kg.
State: 0.5,kg
